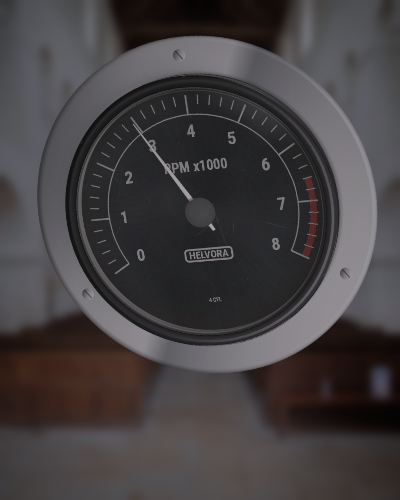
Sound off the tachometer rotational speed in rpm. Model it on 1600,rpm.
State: 3000,rpm
